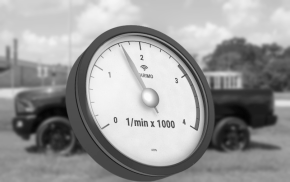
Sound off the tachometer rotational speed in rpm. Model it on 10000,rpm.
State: 1600,rpm
